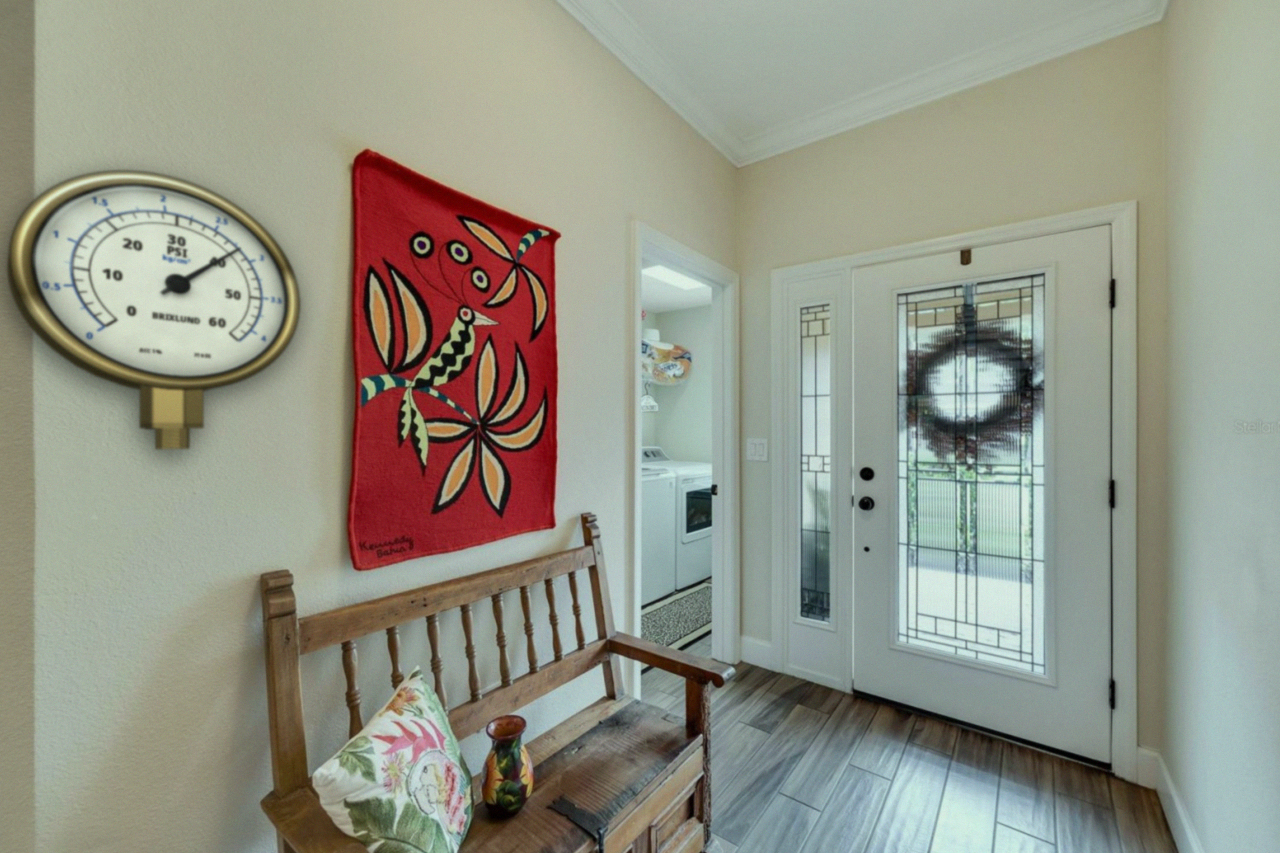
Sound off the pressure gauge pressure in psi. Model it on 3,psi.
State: 40,psi
